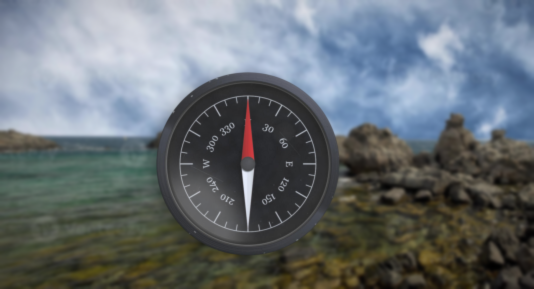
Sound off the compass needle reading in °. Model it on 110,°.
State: 0,°
